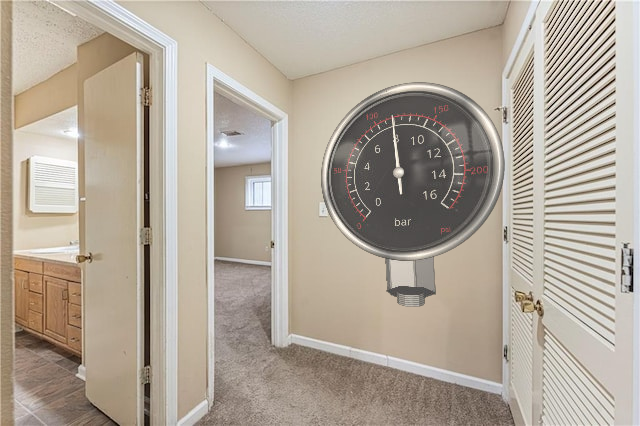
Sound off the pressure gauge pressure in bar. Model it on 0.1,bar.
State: 8,bar
